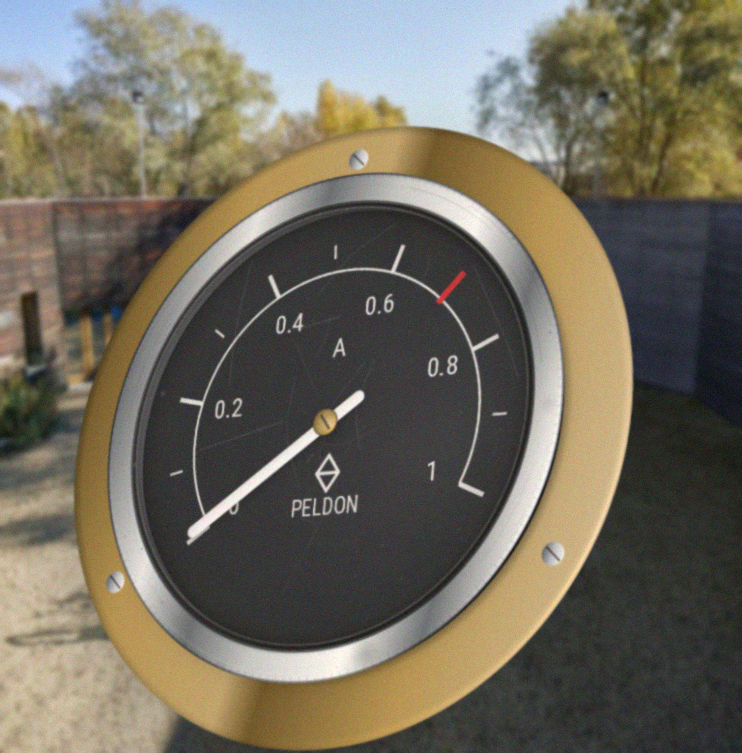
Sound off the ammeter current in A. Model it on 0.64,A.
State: 0,A
